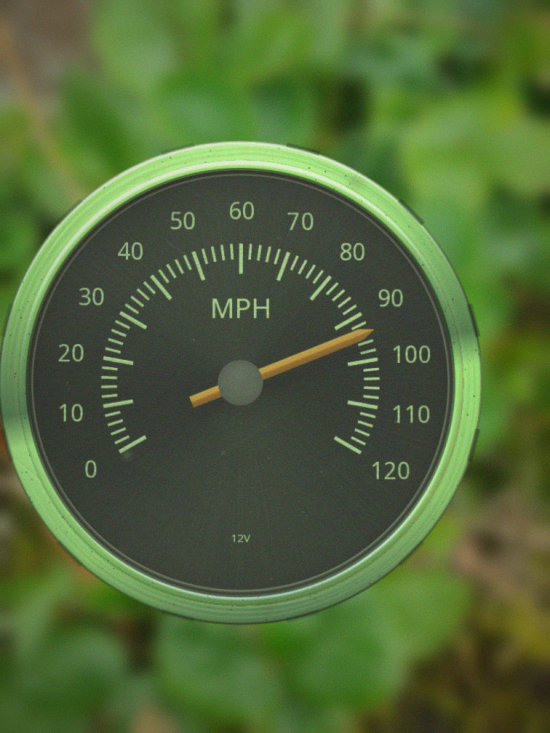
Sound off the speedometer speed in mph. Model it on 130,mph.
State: 94,mph
